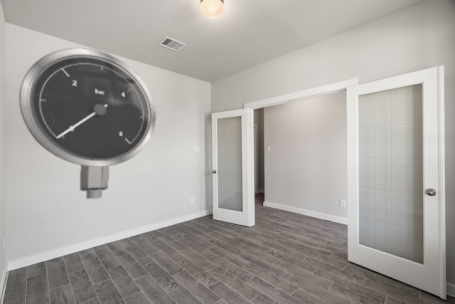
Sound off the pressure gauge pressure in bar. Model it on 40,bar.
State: 0,bar
